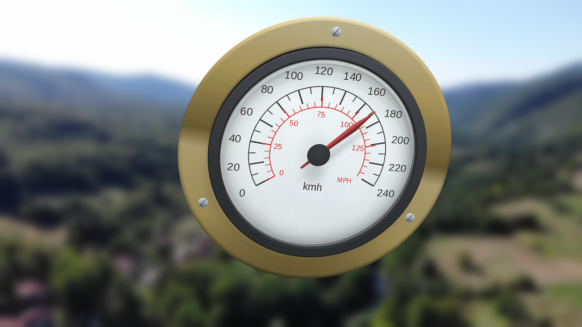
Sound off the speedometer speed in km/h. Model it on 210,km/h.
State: 170,km/h
